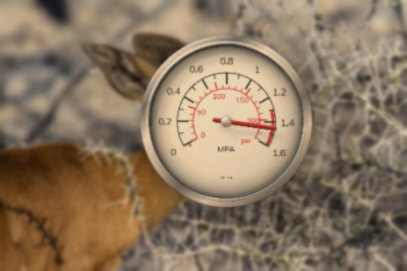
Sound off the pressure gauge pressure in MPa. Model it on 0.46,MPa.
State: 1.45,MPa
